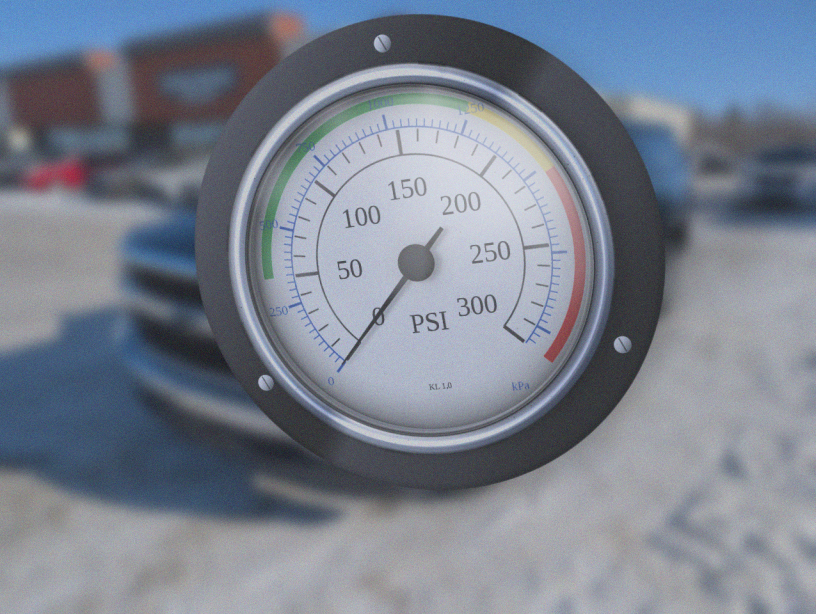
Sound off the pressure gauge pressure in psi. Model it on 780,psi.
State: 0,psi
